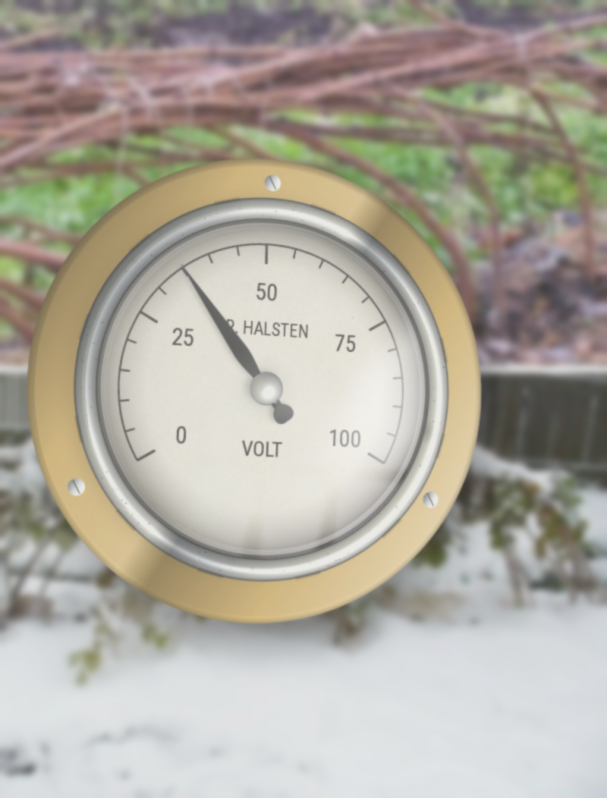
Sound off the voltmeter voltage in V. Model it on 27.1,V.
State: 35,V
